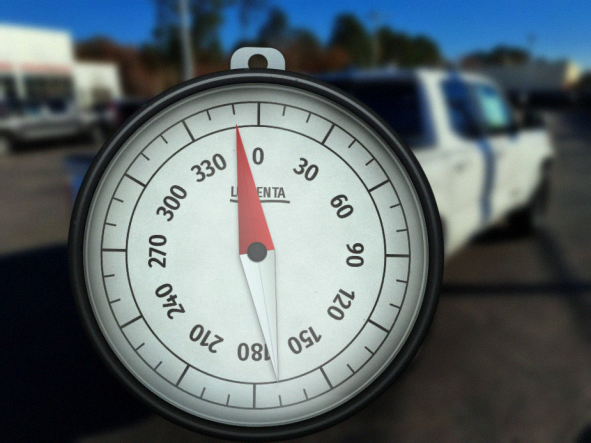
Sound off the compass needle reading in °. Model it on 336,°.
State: 350,°
